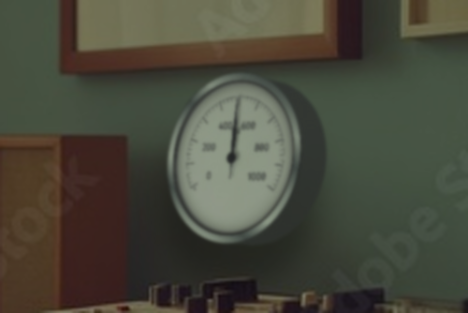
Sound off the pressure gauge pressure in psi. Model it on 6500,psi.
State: 500,psi
